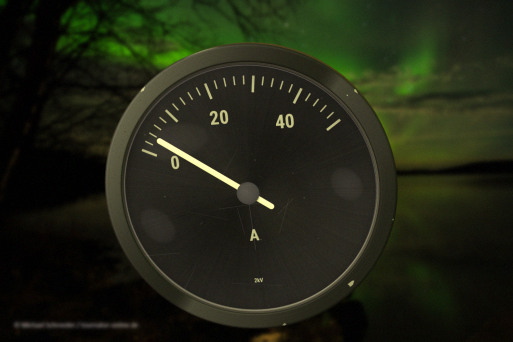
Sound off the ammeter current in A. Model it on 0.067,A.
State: 4,A
